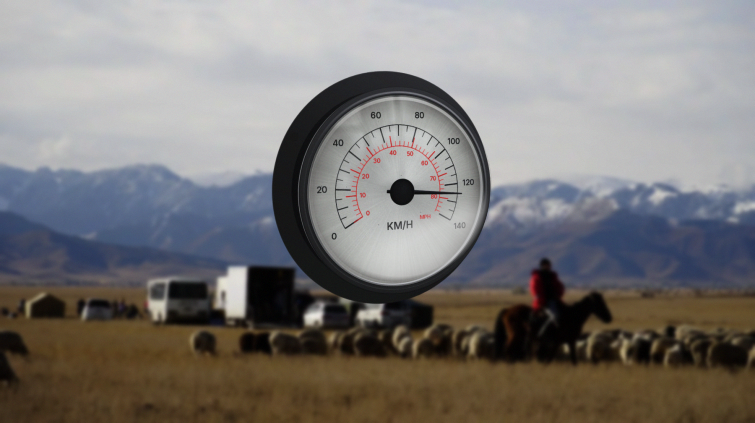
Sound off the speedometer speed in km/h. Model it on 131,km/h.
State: 125,km/h
